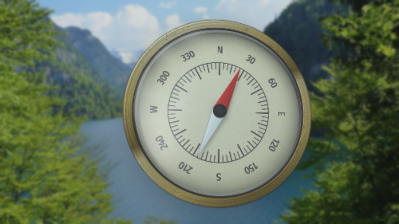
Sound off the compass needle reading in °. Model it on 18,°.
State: 25,°
